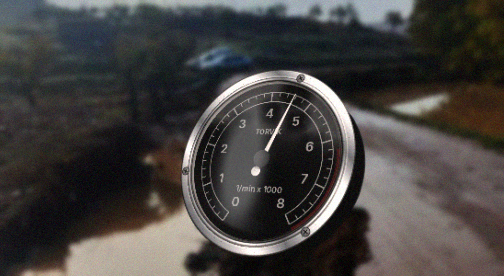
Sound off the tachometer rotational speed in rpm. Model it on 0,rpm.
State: 4600,rpm
